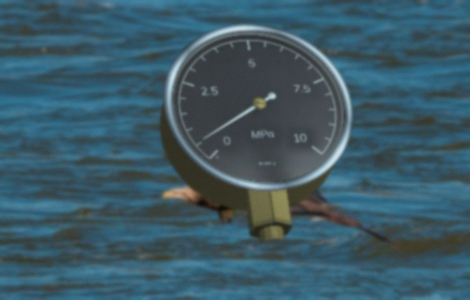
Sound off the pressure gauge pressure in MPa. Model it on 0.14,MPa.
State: 0.5,MPa
